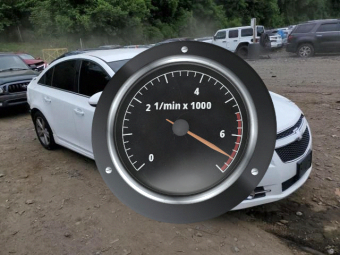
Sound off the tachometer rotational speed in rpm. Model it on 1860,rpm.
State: 6600,rpm
